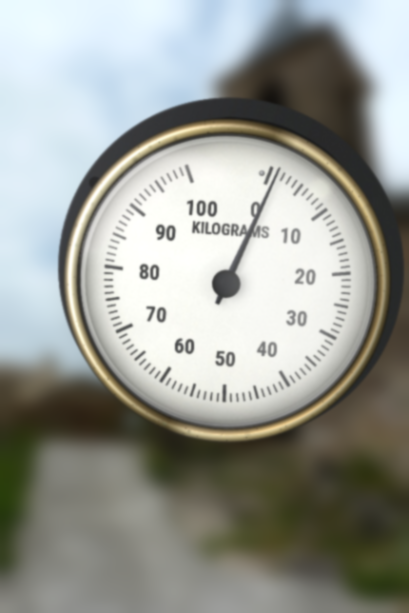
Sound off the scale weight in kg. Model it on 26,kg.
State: 1,kg
